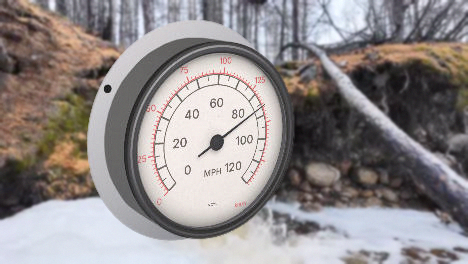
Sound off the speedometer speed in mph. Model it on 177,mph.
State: 85,mph
